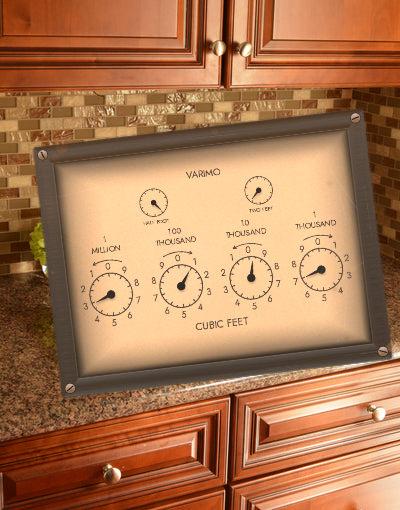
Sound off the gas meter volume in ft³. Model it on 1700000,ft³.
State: 309700,ft³
